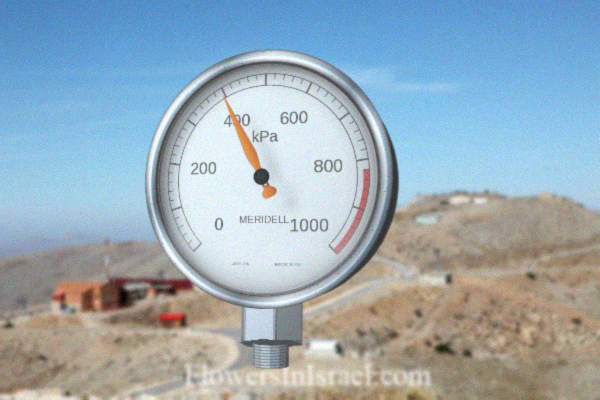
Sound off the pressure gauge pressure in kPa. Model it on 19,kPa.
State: 400,kPa
